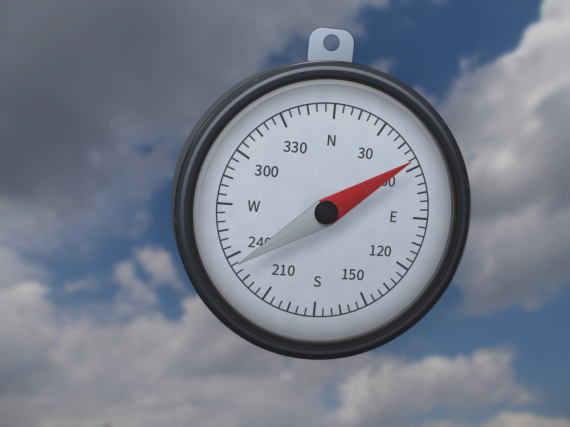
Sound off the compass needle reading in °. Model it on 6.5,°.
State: 55,°
